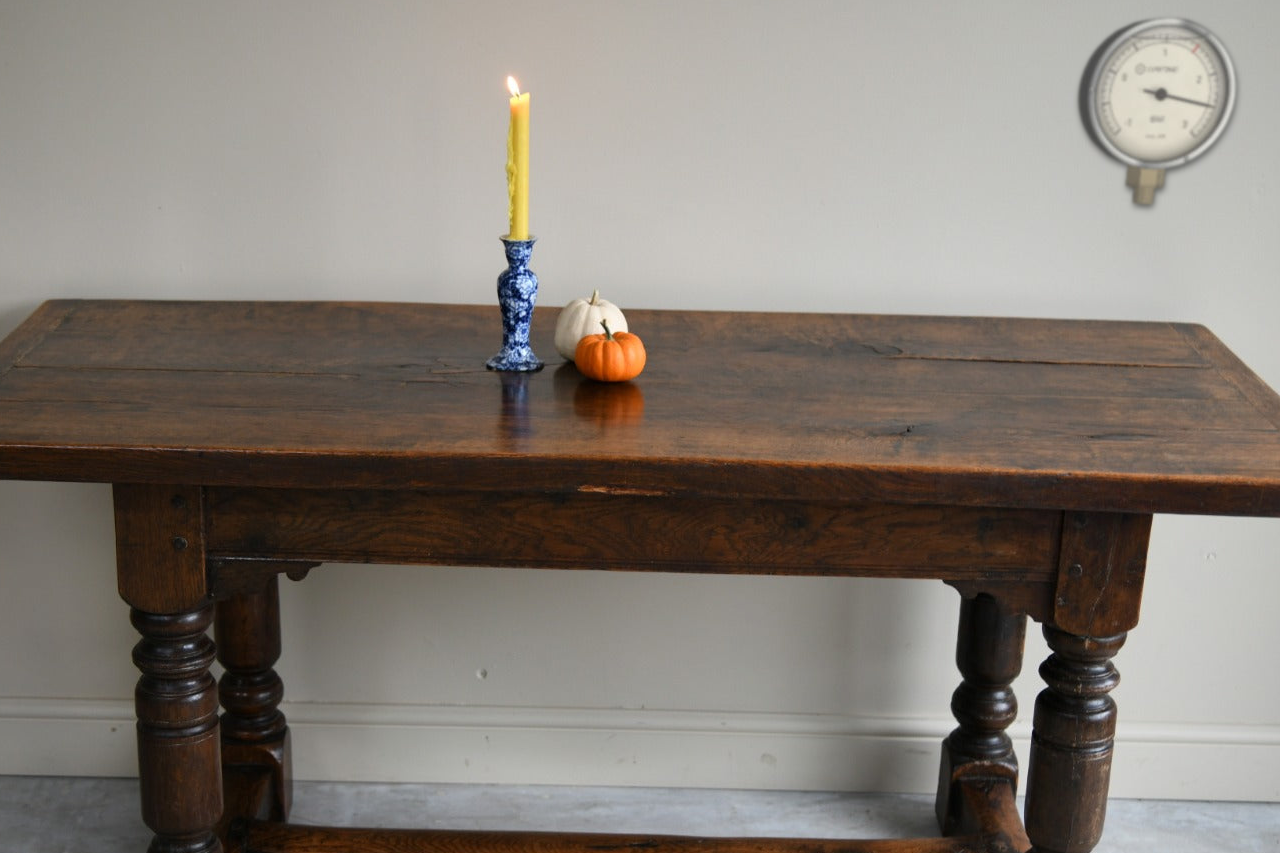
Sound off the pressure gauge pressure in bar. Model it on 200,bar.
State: 2.5,bar
